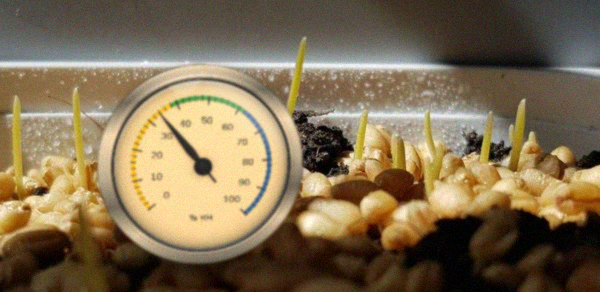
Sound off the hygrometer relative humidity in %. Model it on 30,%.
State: 34,%
